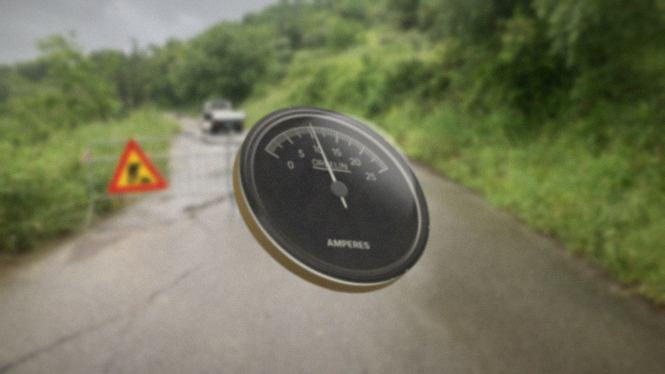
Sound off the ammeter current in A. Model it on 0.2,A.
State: 10,A
